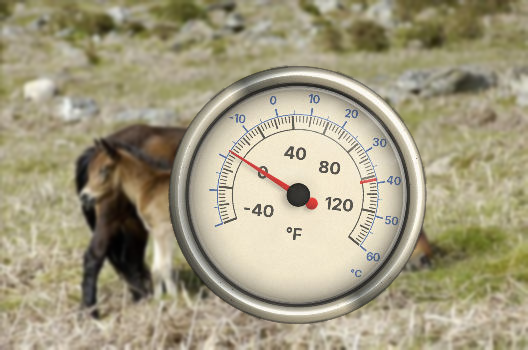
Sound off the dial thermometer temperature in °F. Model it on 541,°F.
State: 0,°F
